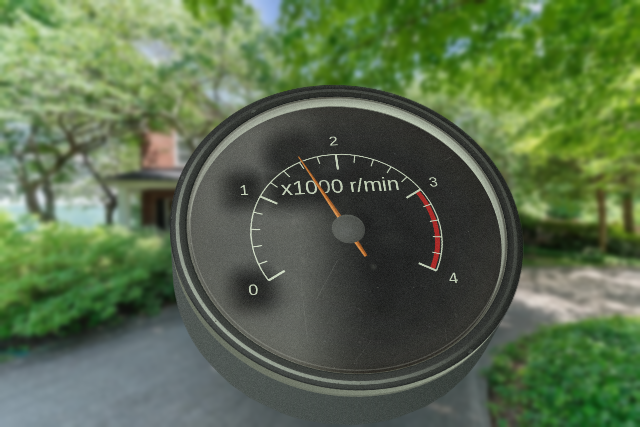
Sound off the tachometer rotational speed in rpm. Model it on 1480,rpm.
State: 1600,rpm
